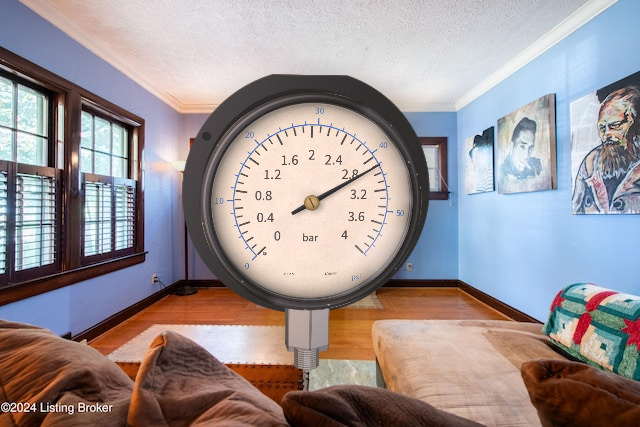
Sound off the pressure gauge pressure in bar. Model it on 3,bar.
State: 2.9,bar
